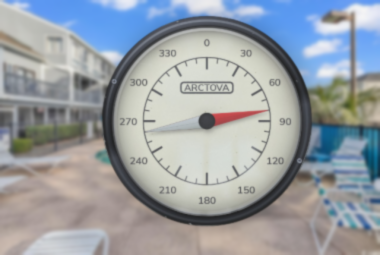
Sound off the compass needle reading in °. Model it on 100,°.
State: 80,°
